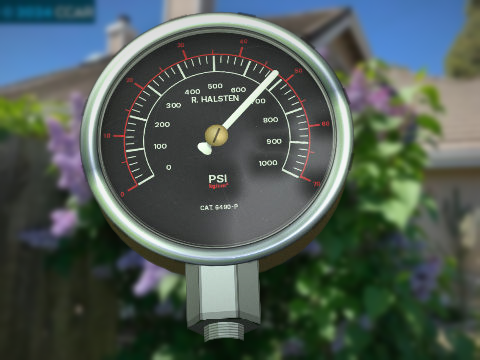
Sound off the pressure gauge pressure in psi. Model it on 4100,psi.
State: 680,psi
